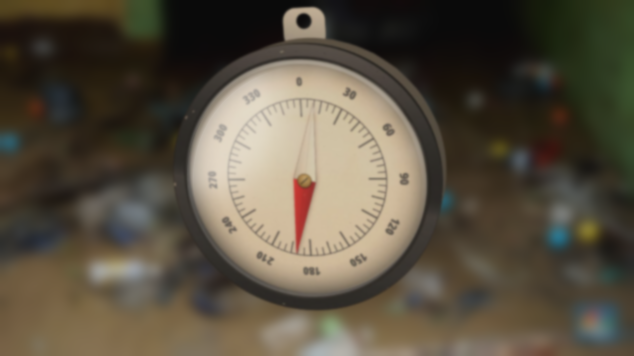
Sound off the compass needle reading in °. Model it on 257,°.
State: 190,°
